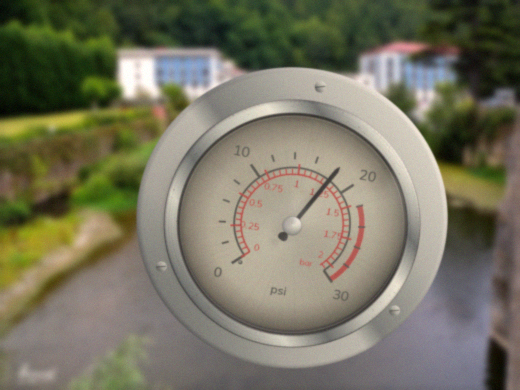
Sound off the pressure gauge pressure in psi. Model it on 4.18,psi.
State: 18,psi
